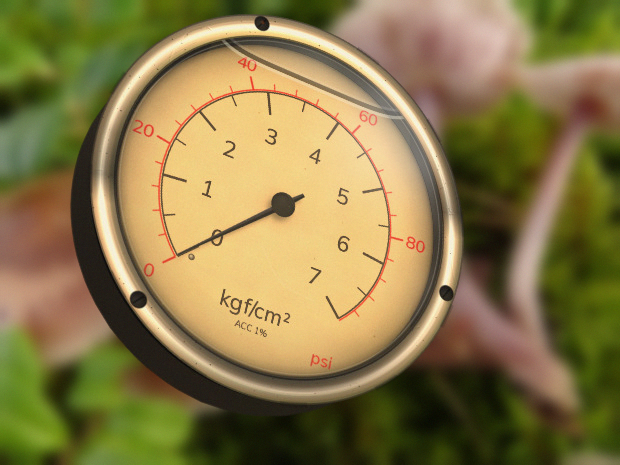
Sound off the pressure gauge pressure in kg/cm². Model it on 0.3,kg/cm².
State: 0,kg/cm²
